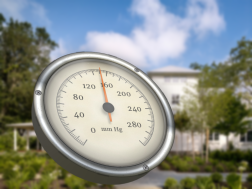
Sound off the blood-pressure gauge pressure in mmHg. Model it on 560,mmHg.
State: 150,mmHg
